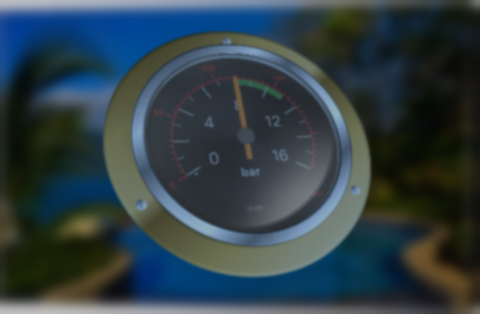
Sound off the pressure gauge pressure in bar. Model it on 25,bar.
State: 8,bar
